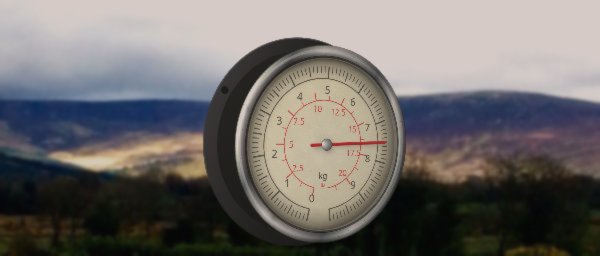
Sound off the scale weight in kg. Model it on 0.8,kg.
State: 7.5,kg
